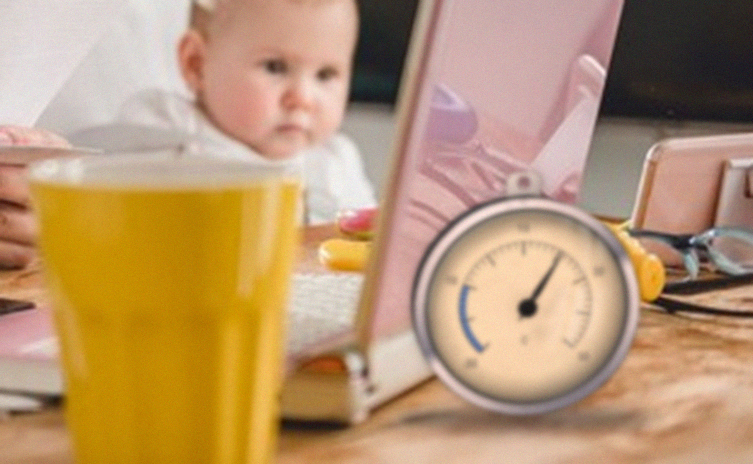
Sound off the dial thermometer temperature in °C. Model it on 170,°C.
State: 20,°C
